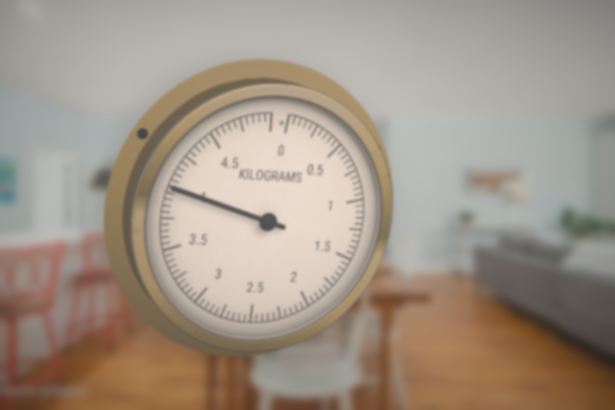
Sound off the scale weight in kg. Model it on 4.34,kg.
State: 4,kg
